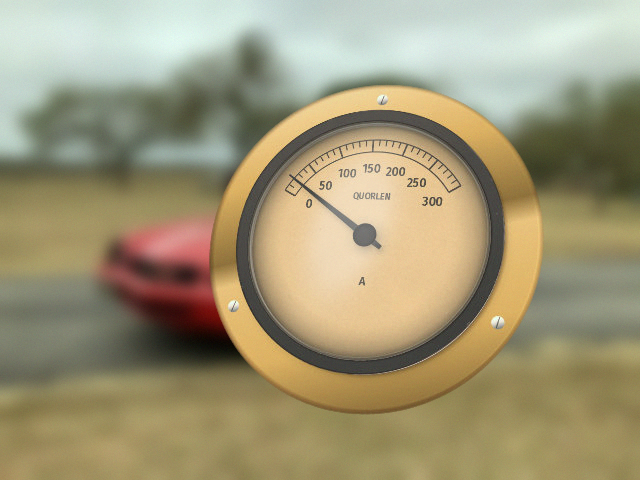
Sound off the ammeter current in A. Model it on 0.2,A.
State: 20,A
